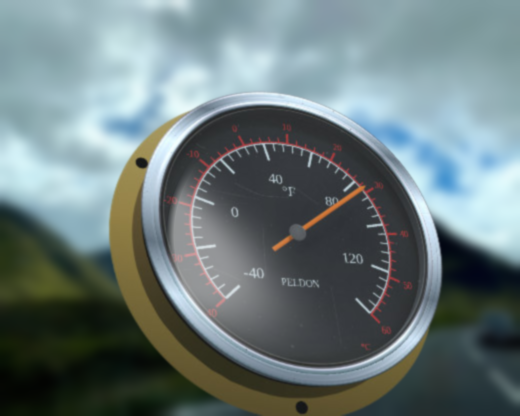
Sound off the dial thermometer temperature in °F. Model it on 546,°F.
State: 84,°F
